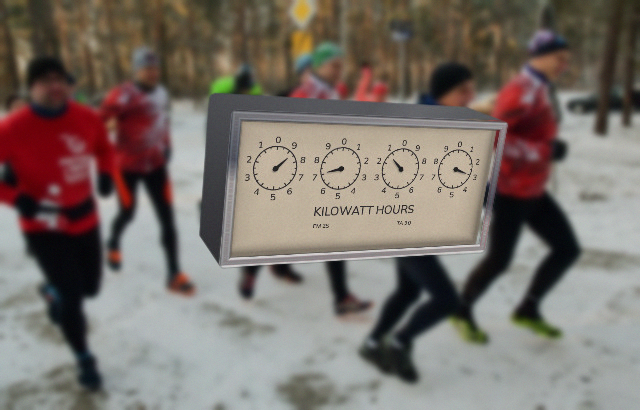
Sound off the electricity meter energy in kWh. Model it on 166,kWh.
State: 8713,kWh
